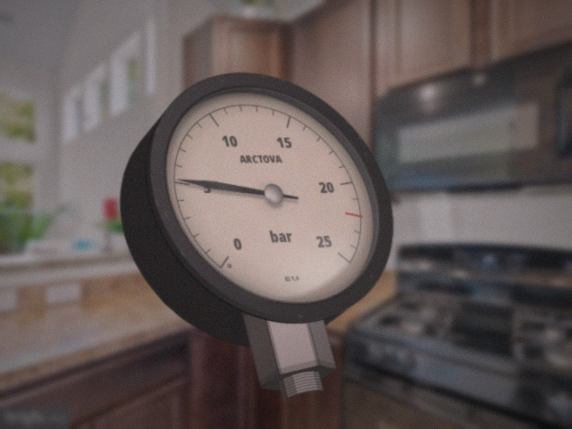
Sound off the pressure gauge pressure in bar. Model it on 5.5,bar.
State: 5,bar
